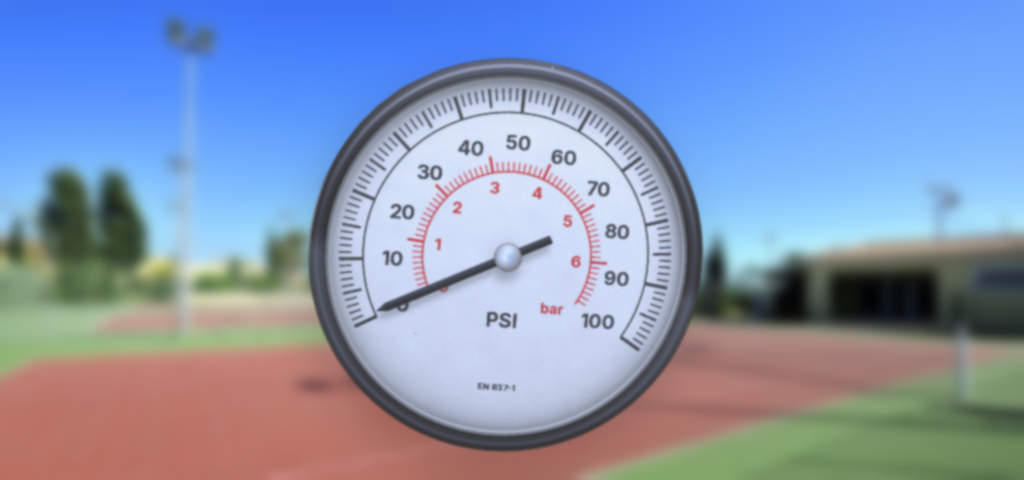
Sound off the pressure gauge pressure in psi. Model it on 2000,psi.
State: 1,psi
